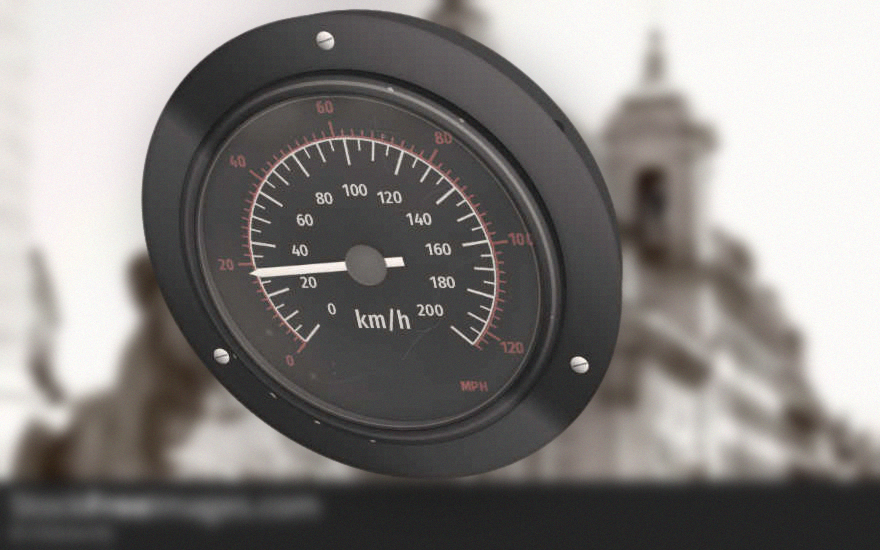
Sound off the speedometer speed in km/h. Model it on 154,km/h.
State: 30,km/h
